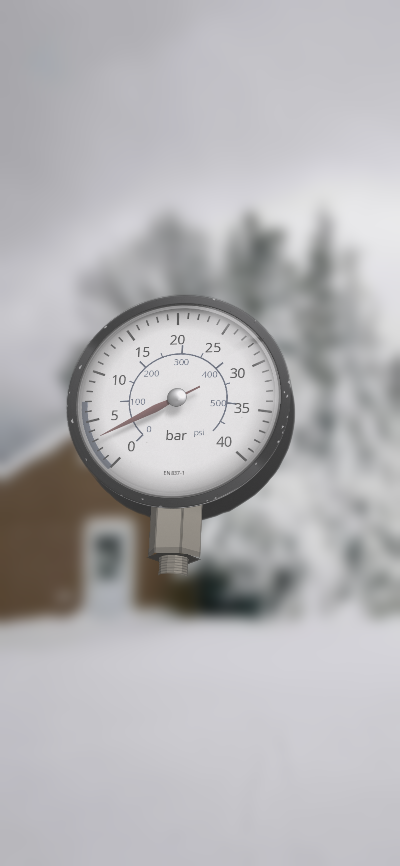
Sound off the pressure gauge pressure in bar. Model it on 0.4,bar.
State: 3,bar
